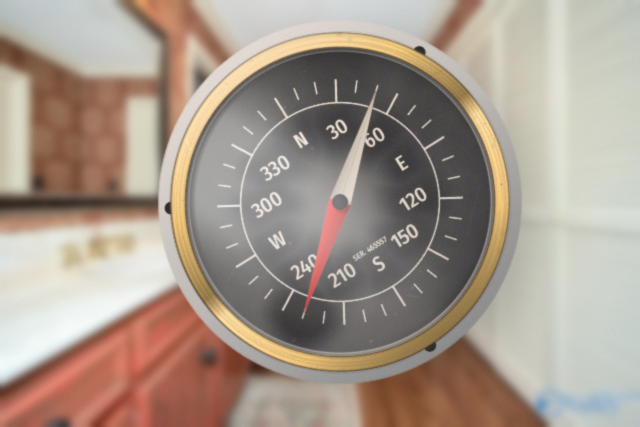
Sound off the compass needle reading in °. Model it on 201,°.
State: 230,°
